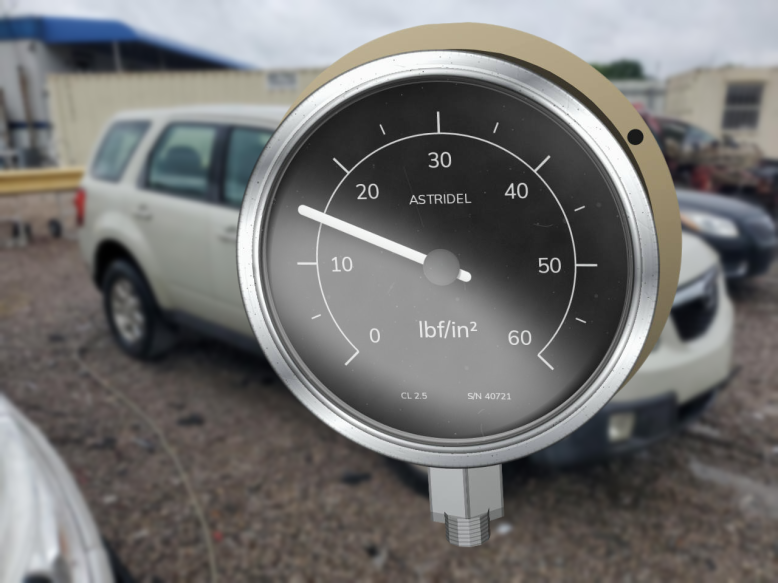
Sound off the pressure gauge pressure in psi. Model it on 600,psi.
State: 15,psi
